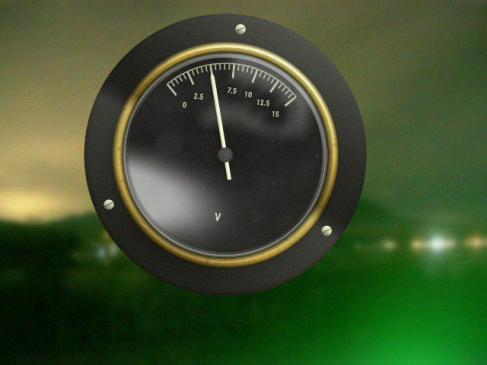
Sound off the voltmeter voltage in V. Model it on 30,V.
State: 5,V
